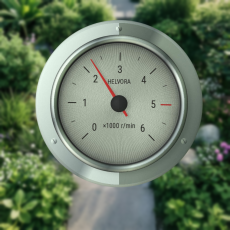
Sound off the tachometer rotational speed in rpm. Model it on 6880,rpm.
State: 2250,rpm
